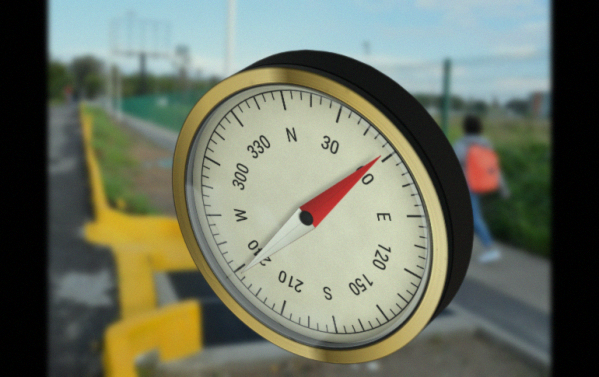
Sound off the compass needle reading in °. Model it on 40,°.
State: 57.5,°
